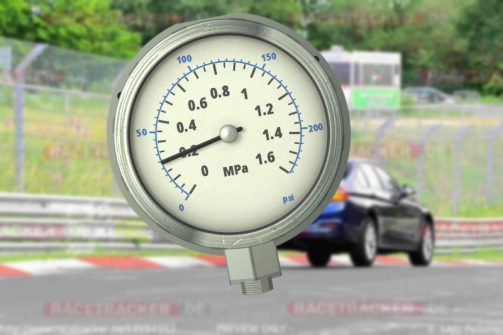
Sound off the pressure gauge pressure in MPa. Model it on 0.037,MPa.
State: 0.2,MPa
